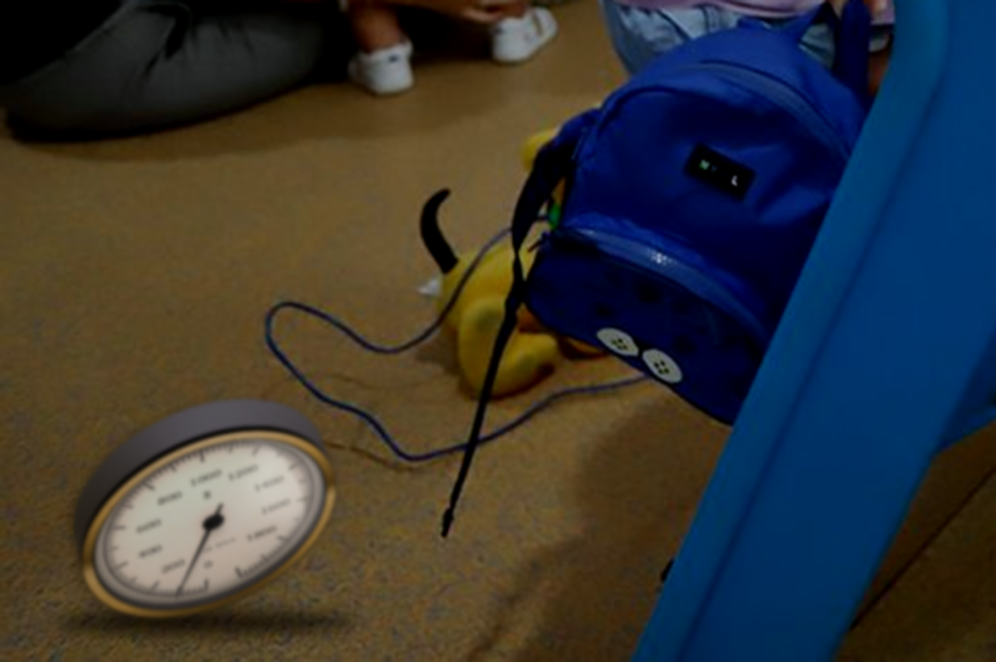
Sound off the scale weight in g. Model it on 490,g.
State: 100,g
